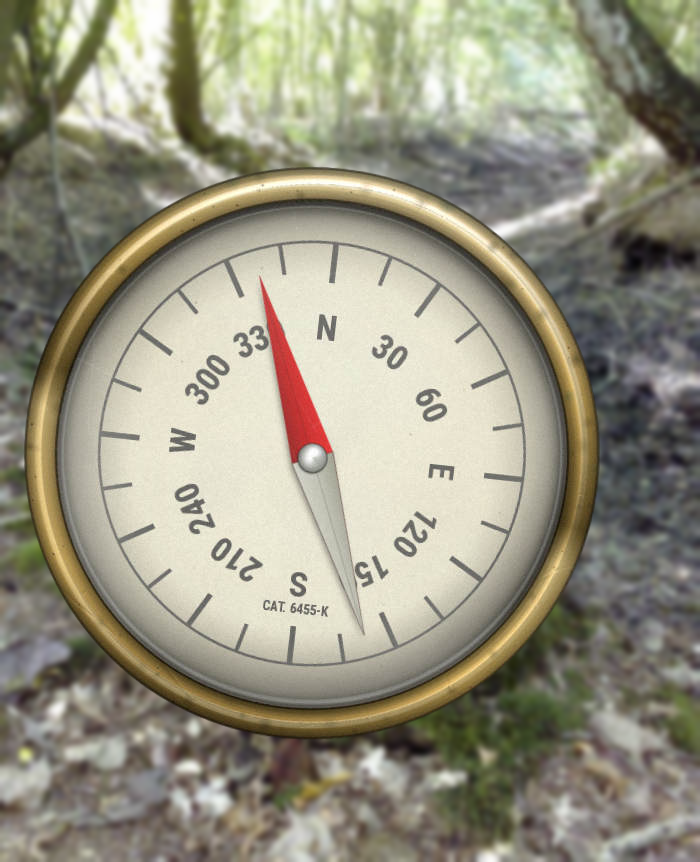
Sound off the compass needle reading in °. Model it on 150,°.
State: 337.5,°
